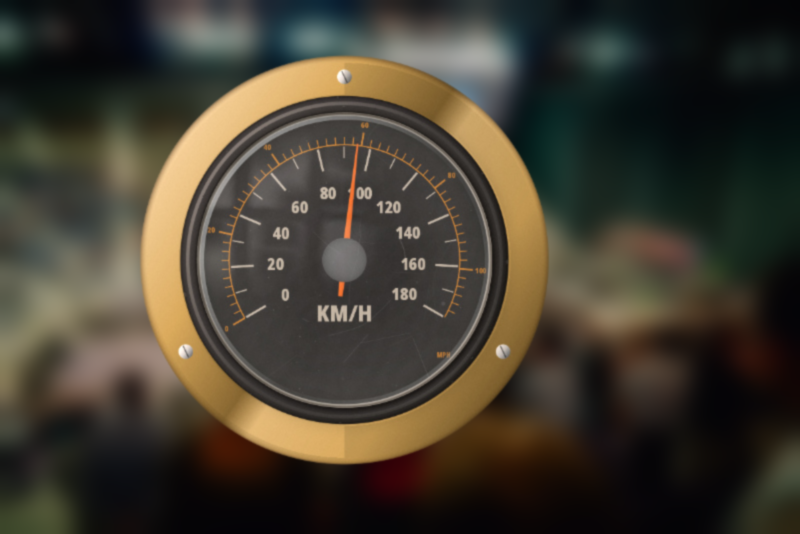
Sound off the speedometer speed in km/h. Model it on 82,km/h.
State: 95,km/h
